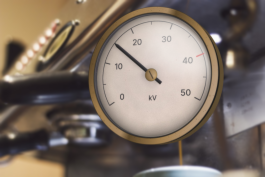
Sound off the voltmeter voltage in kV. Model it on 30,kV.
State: 15,kV
